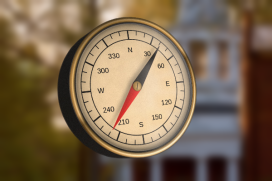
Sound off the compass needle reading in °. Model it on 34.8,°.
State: 220,°
